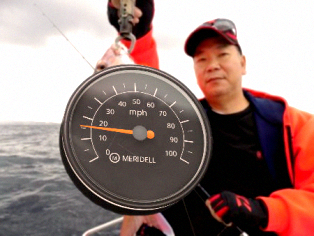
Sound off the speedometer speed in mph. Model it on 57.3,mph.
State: 15,mph
